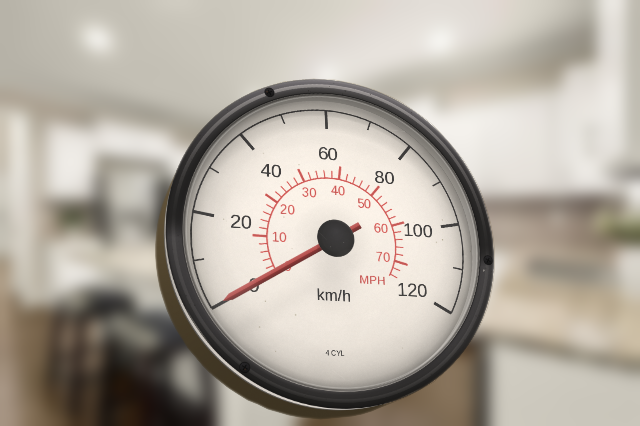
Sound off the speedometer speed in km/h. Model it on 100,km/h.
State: 0,km/h
